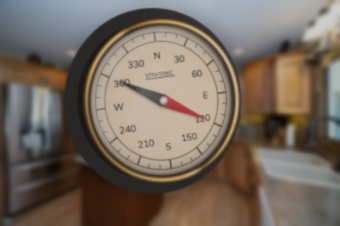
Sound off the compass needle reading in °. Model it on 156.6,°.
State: 120,°
